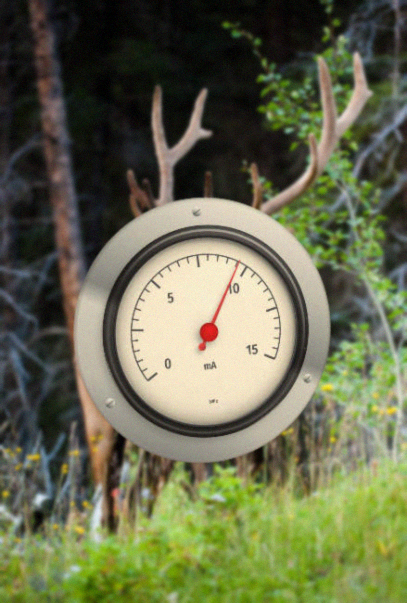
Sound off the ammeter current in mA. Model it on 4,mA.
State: 9.5,mA
